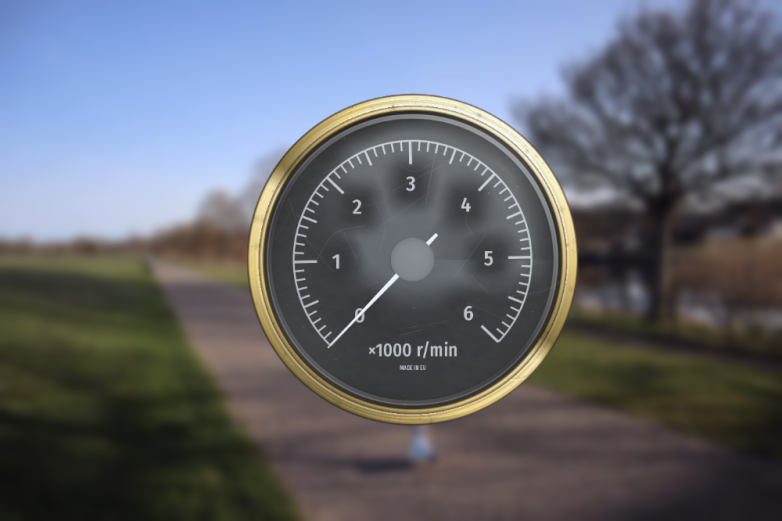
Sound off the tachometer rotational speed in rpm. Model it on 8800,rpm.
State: 0,rpm
